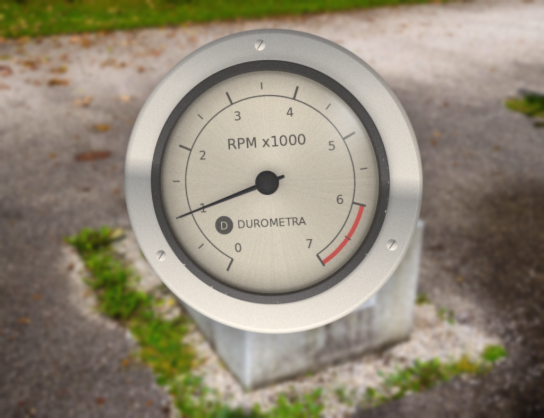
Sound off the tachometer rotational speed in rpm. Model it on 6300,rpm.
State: 1000,rpm
